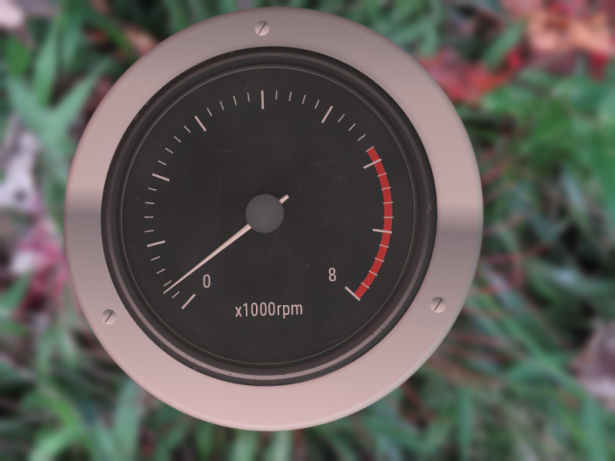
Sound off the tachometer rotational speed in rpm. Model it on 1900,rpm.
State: 300,rpm
